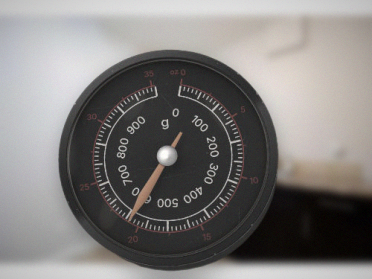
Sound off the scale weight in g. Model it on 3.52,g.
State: 590,g
